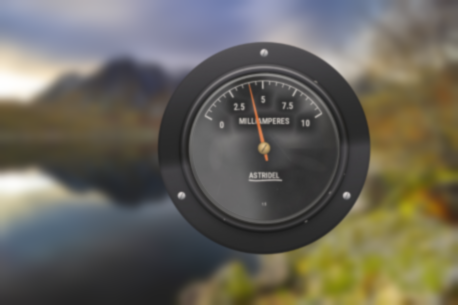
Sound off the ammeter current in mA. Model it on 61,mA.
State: 4,mA
